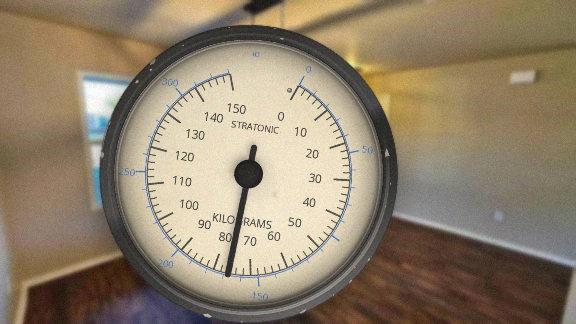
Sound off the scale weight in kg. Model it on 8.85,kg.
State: 76,kg
